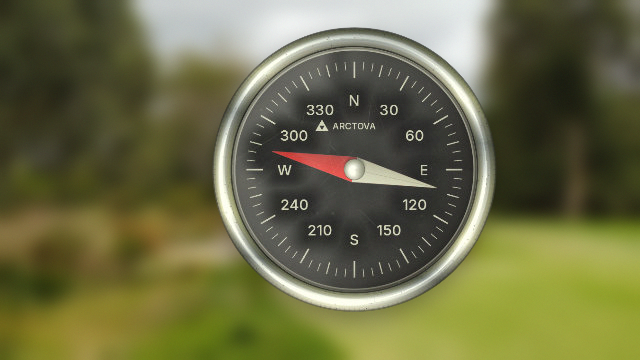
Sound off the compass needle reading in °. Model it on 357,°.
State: 282.5,°
